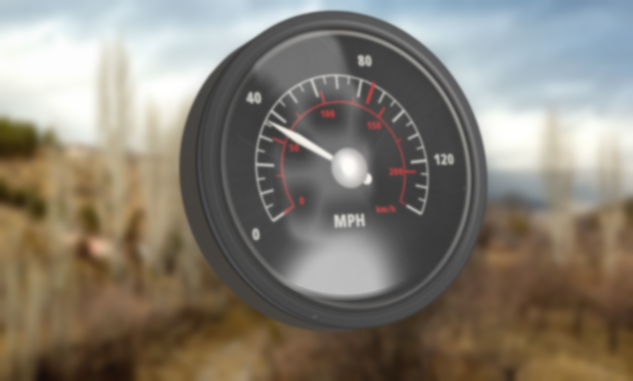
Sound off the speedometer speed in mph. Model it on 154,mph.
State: 35,mph
